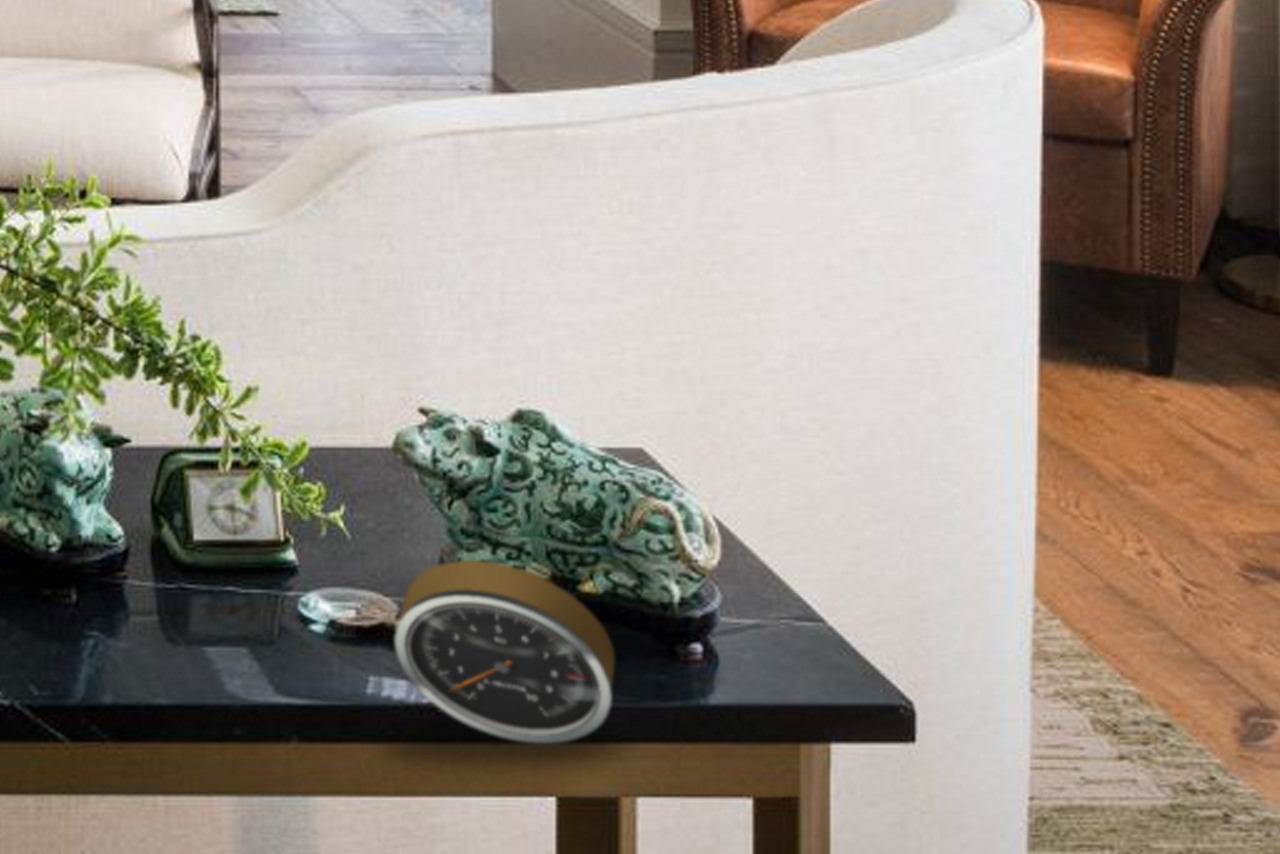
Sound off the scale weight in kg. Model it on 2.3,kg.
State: 0.5,kg
